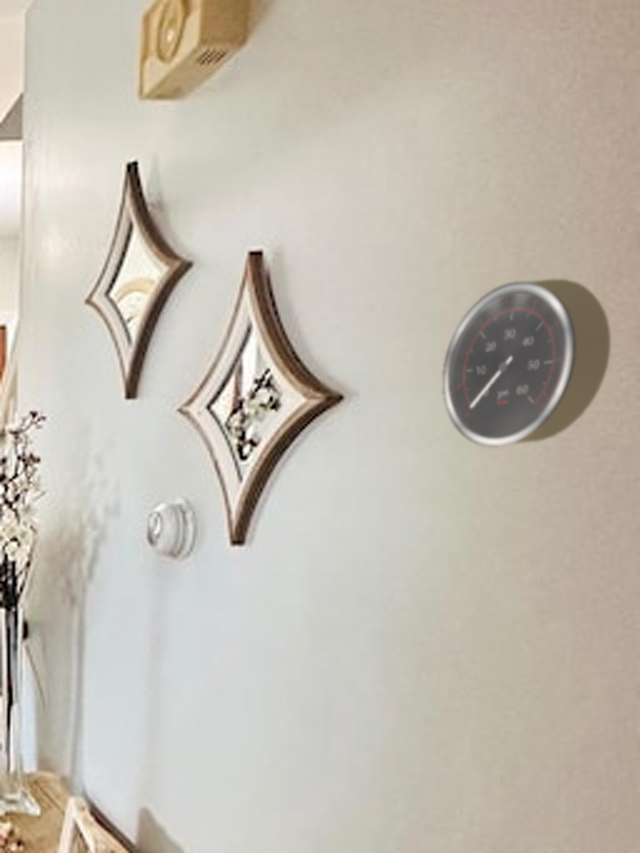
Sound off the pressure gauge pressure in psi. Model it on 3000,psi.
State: 0,psi
